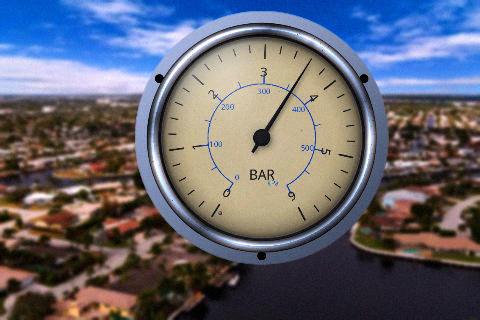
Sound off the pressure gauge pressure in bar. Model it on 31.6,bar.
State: 3.6,bar
